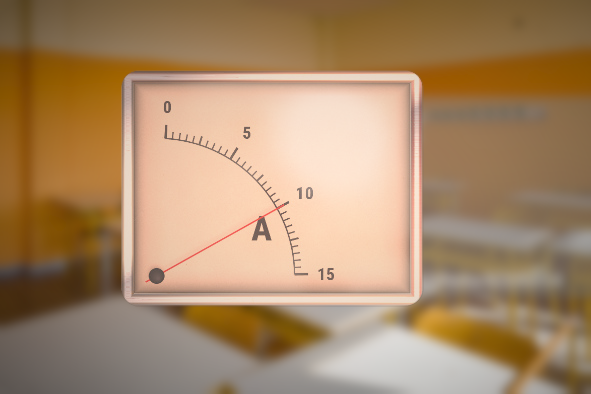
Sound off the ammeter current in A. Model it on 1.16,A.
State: 10,A
